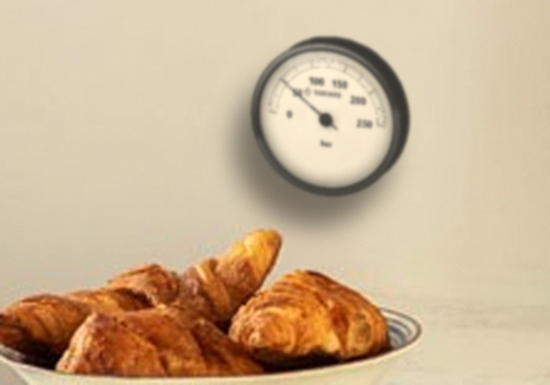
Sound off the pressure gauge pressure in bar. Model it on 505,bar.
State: 50,bar
